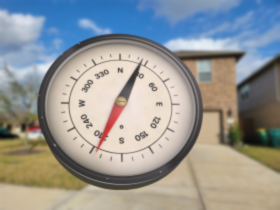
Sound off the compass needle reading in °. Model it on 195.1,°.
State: 205,°
